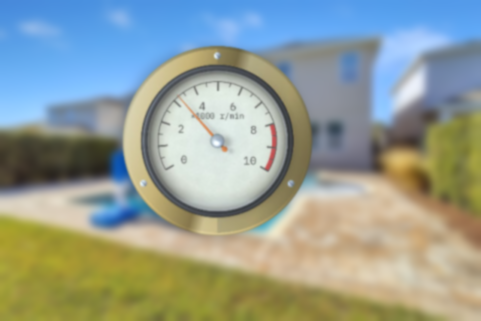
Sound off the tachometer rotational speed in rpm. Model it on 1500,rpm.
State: 3250,rpm
